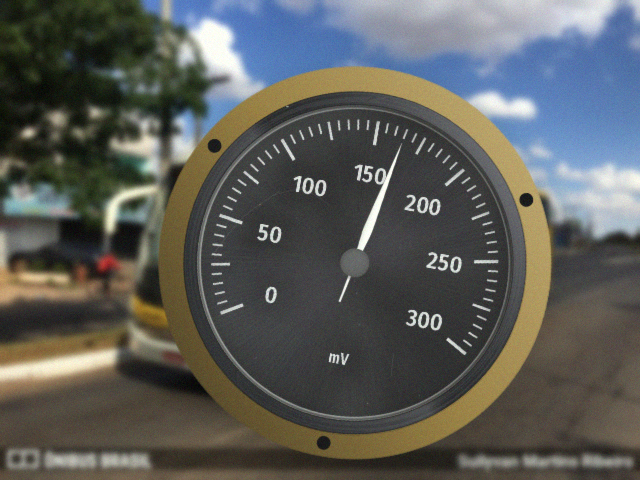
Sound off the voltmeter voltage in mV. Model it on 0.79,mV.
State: 165,mV
